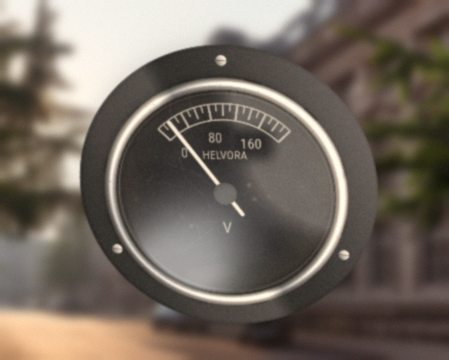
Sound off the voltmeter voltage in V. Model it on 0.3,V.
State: 20,V
